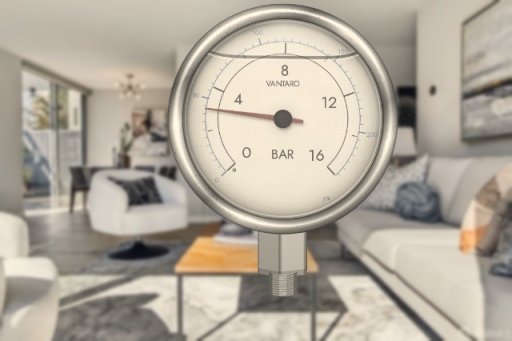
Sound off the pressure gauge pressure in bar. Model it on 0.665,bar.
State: 3,bar
